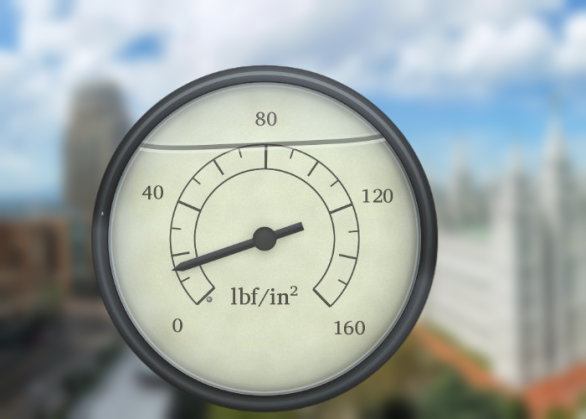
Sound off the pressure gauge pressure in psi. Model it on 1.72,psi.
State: 15,psi
